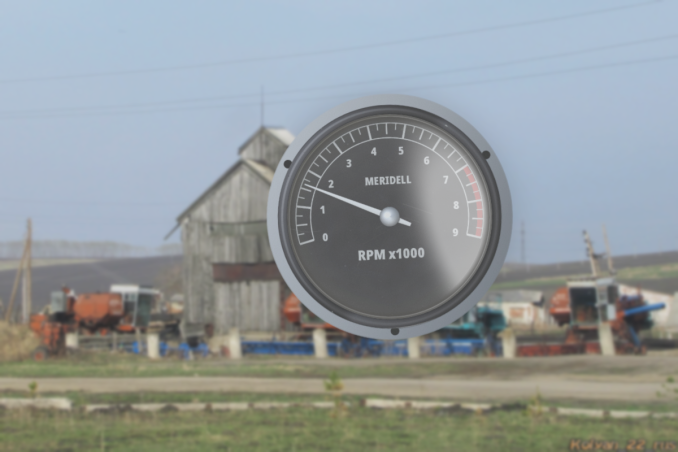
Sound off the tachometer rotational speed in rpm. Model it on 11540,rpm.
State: 1625,rpm
